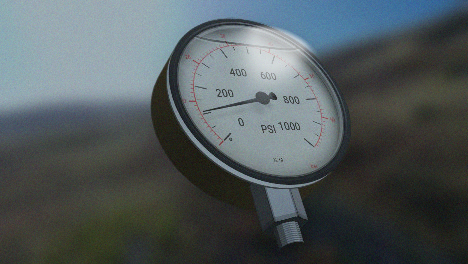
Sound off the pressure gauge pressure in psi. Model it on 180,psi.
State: 100,psi
